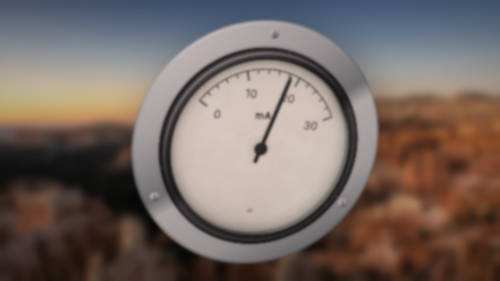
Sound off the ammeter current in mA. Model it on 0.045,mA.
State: 18,mA
